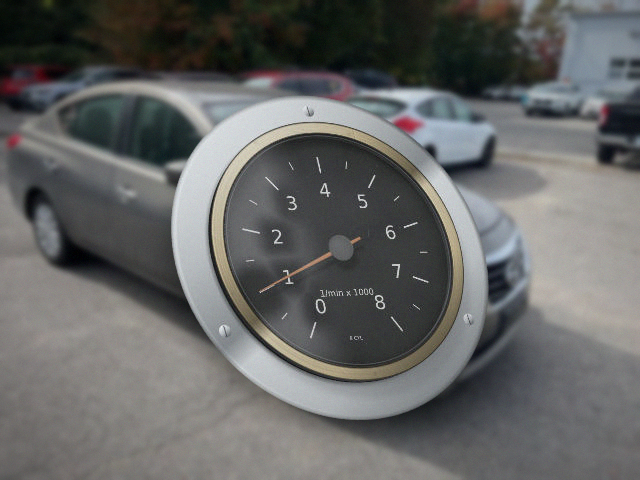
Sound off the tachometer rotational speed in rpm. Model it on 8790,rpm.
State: 1000,rpm
